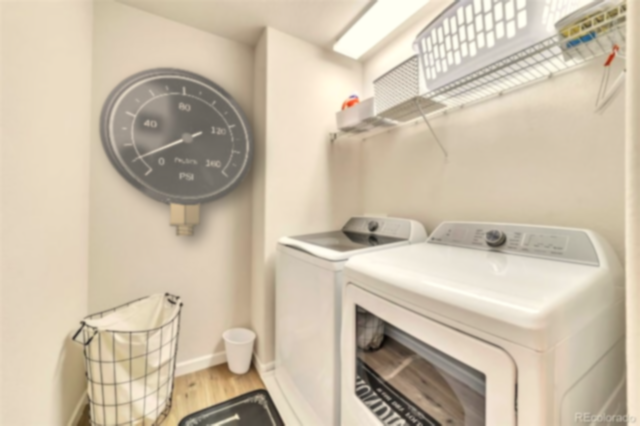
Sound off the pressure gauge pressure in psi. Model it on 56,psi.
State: 10,psi
